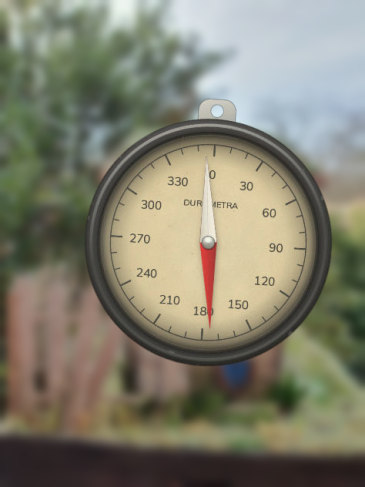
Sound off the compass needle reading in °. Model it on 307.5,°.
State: 175,°
